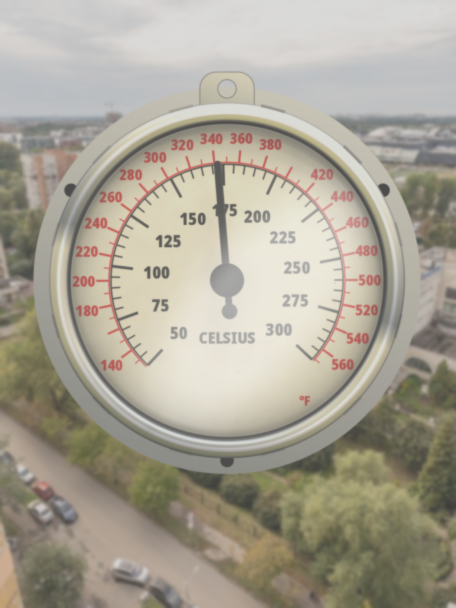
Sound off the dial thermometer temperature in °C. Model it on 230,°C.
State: 172.5,°C
